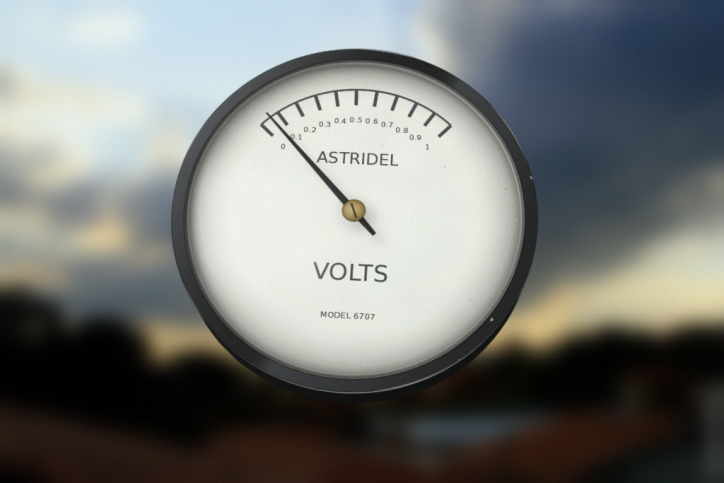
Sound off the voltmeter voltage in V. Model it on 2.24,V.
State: 0.05,V
